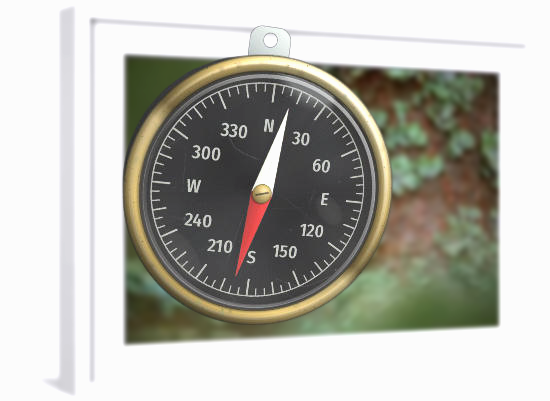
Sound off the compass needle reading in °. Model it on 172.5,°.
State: 190,°
